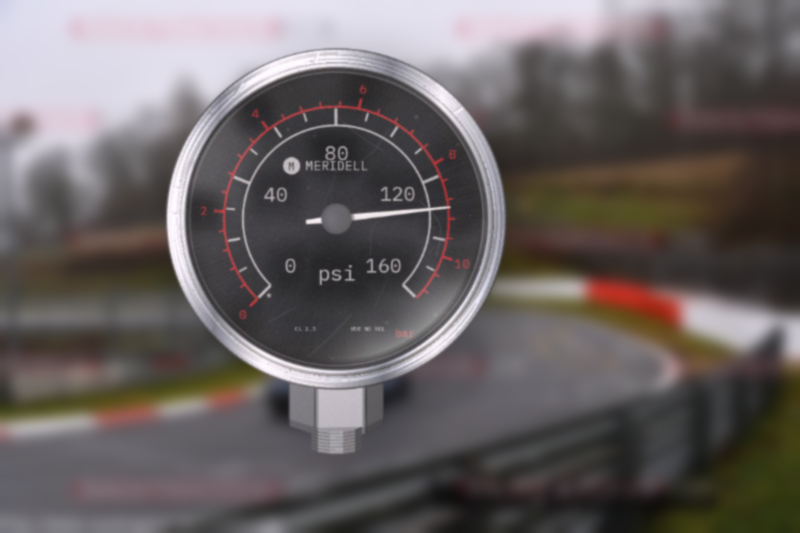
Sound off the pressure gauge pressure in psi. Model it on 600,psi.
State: 130,psi
